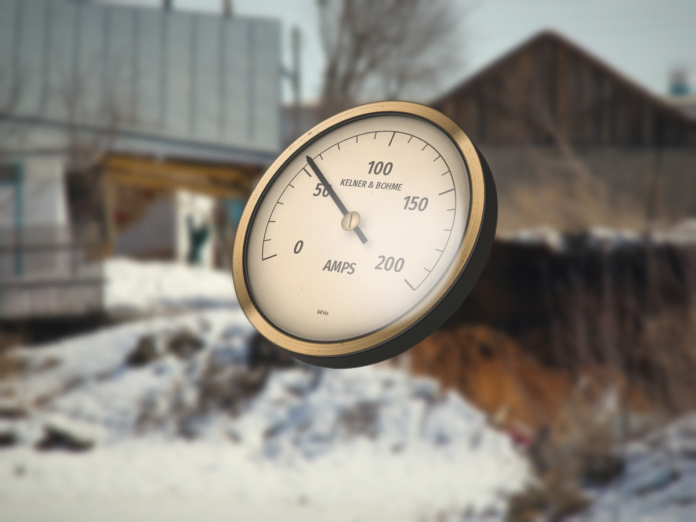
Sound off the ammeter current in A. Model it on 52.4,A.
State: 55,A
